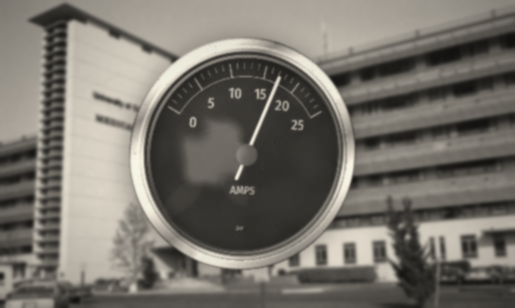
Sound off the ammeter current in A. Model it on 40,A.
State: 17,A
